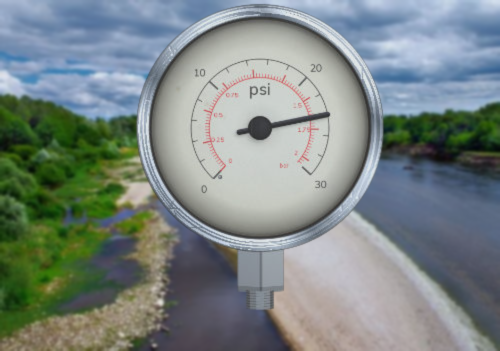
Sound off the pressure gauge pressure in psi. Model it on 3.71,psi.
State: 24,psi
